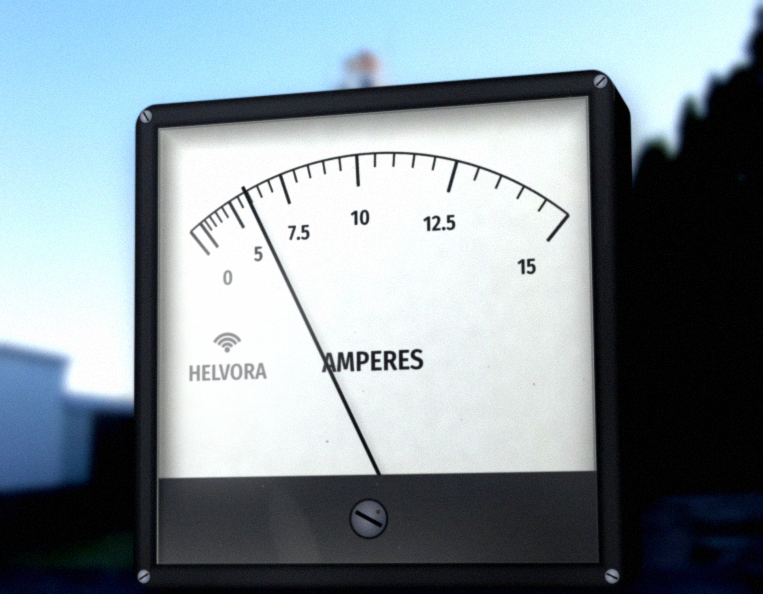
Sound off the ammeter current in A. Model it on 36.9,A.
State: 6,A
